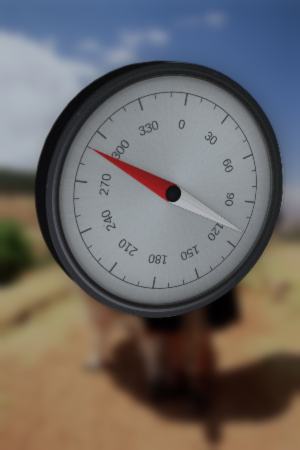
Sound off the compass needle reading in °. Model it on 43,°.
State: 290,°
